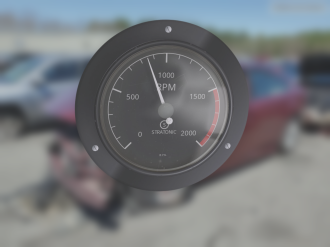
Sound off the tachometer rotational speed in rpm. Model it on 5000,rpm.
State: 850,rpm
